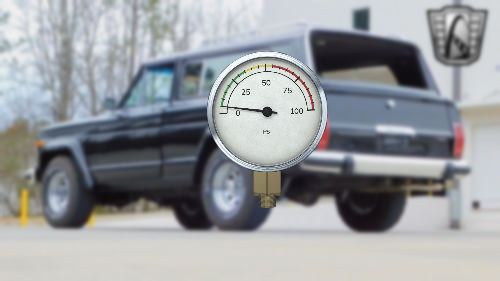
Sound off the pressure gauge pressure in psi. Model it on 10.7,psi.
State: 5,psi
